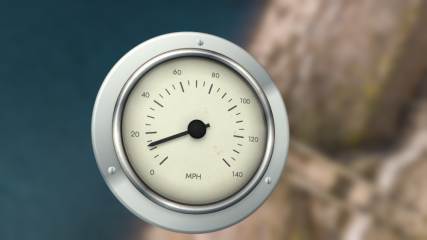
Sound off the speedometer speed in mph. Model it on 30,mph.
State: 12.5,mph
